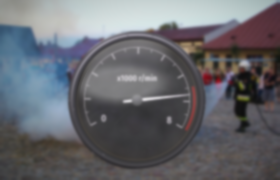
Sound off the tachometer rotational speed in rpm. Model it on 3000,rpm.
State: 6750,rpm
